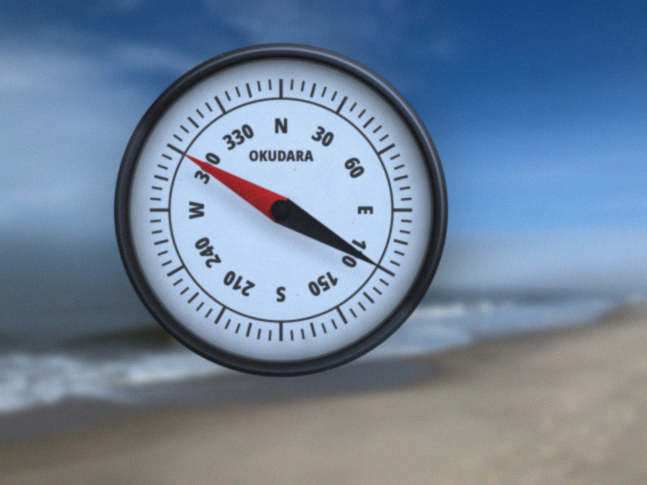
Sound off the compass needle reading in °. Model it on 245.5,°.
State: 300,°
